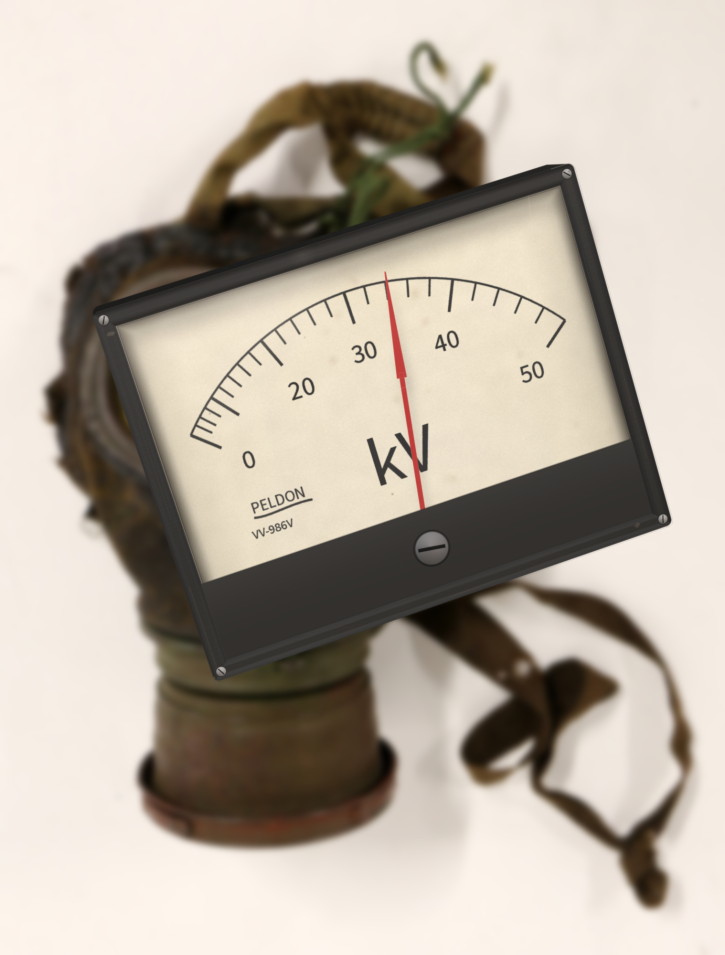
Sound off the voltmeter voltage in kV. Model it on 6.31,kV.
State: 34,kV
